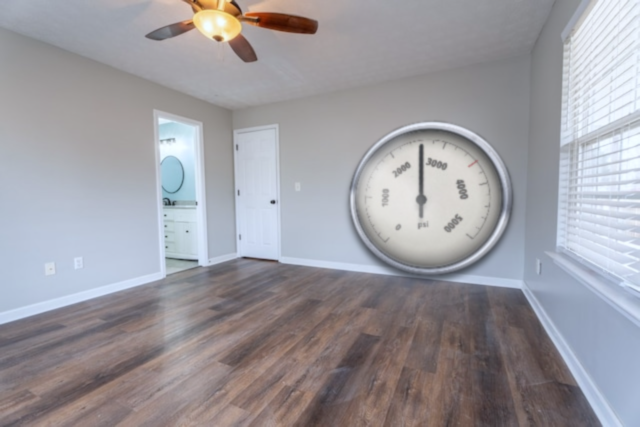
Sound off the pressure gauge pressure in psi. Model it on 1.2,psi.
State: 2600,psi
